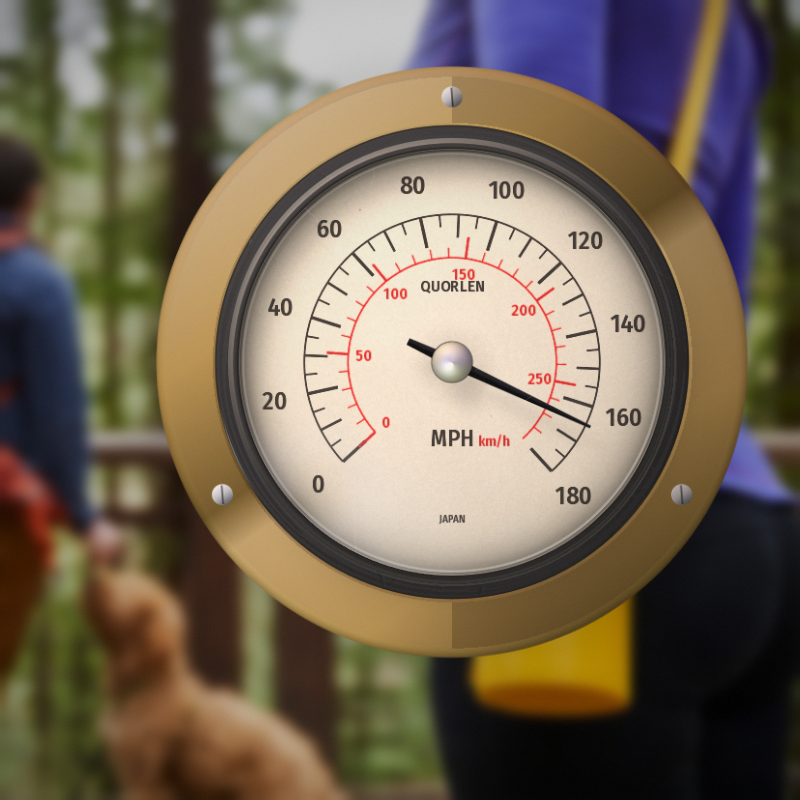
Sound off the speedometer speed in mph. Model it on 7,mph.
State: 165,mph
